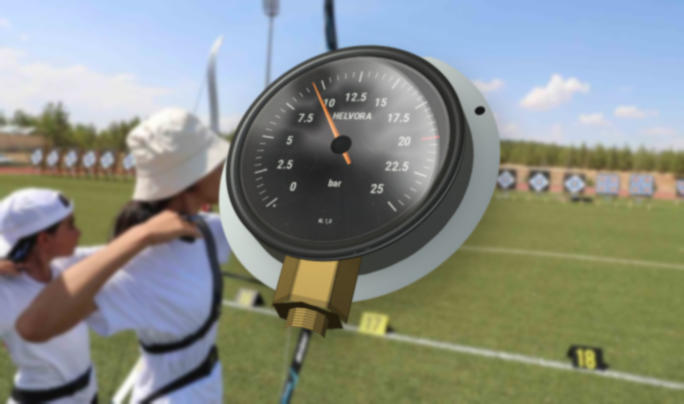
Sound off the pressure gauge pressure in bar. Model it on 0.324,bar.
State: 9.5,bar
